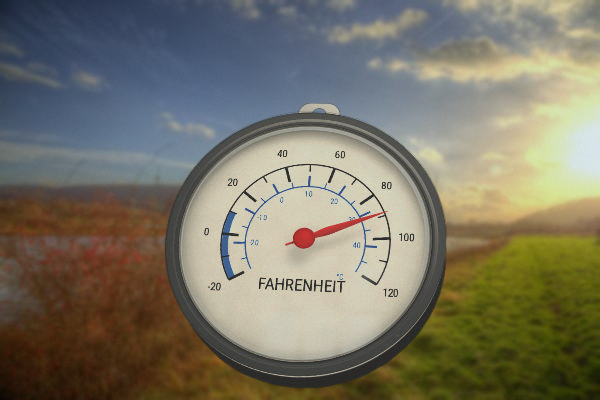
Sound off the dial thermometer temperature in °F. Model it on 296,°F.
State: 90,°F
